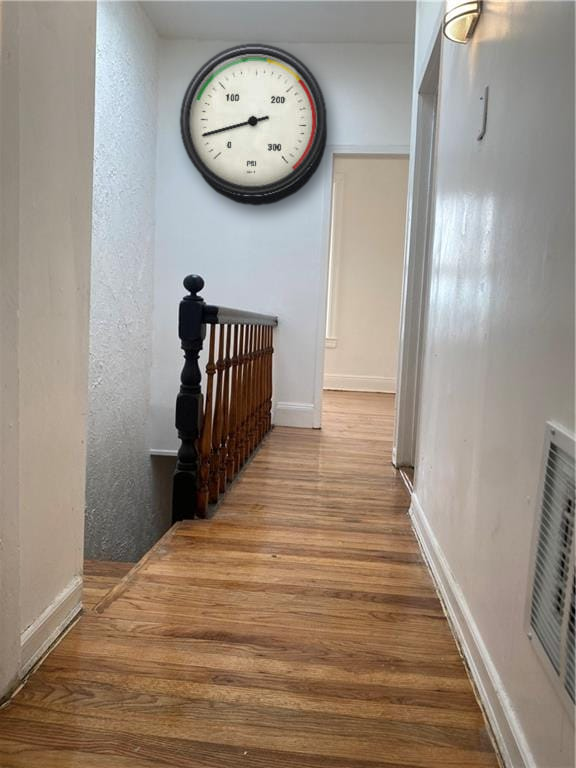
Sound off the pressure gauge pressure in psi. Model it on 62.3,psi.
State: 30,psi
